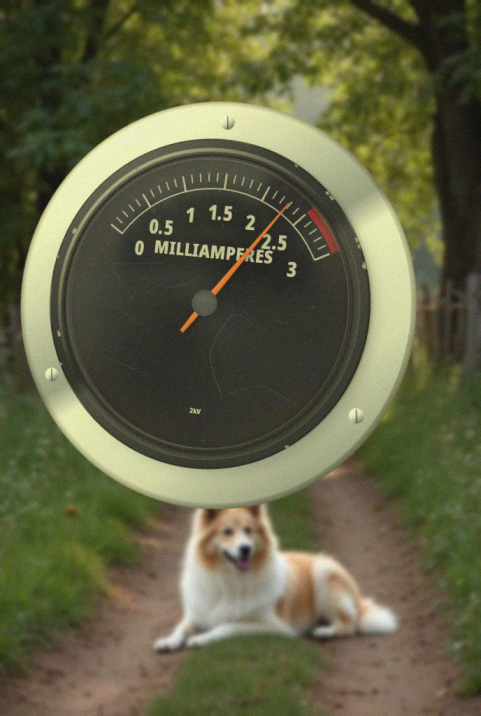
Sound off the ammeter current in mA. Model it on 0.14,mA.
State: 2.3,mA
